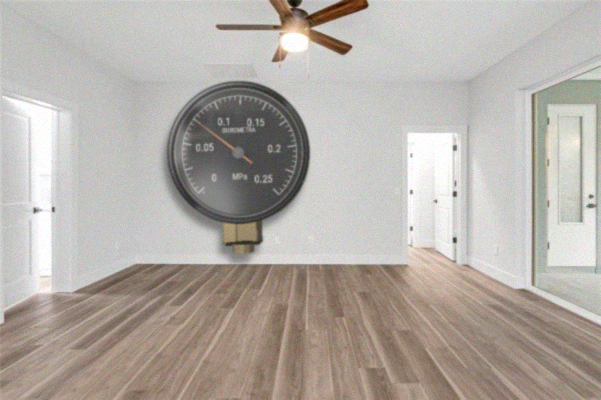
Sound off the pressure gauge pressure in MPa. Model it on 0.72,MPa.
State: 0.075,MPa
